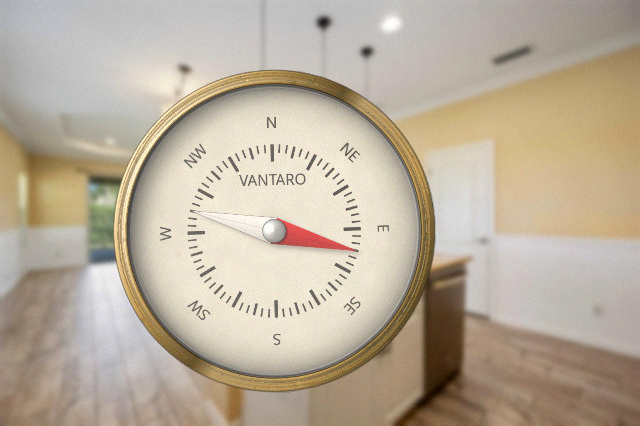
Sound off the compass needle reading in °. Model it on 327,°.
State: 105,°
